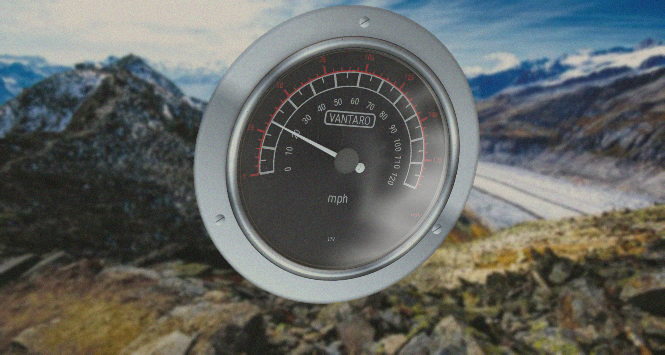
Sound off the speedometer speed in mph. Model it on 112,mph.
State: 20,mph
